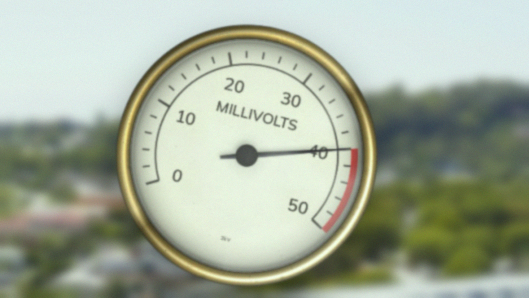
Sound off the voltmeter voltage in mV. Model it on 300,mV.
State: 40,mV
